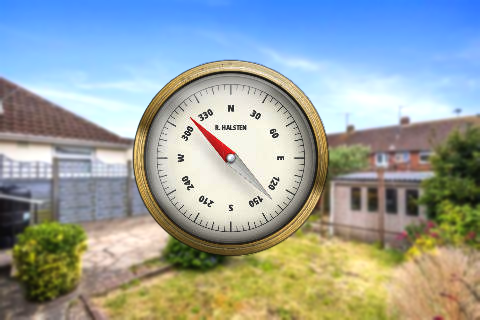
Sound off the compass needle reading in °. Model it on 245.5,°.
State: 315,°
